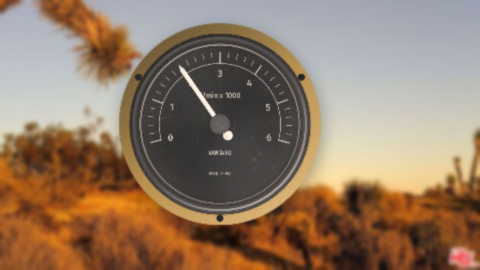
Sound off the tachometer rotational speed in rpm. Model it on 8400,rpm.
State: 2000,rpm
